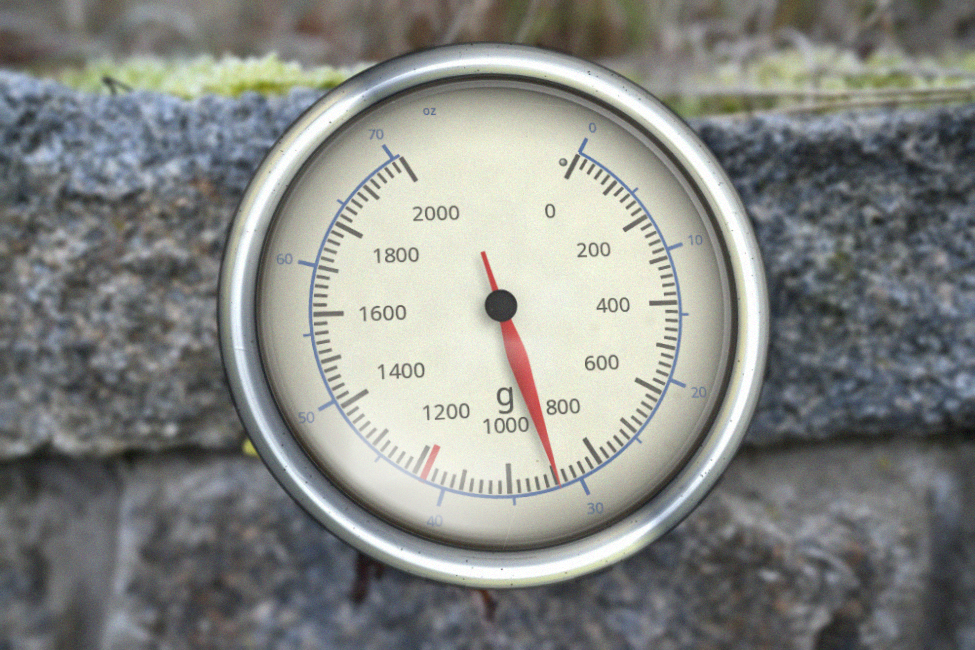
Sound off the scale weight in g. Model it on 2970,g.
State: 900,g
